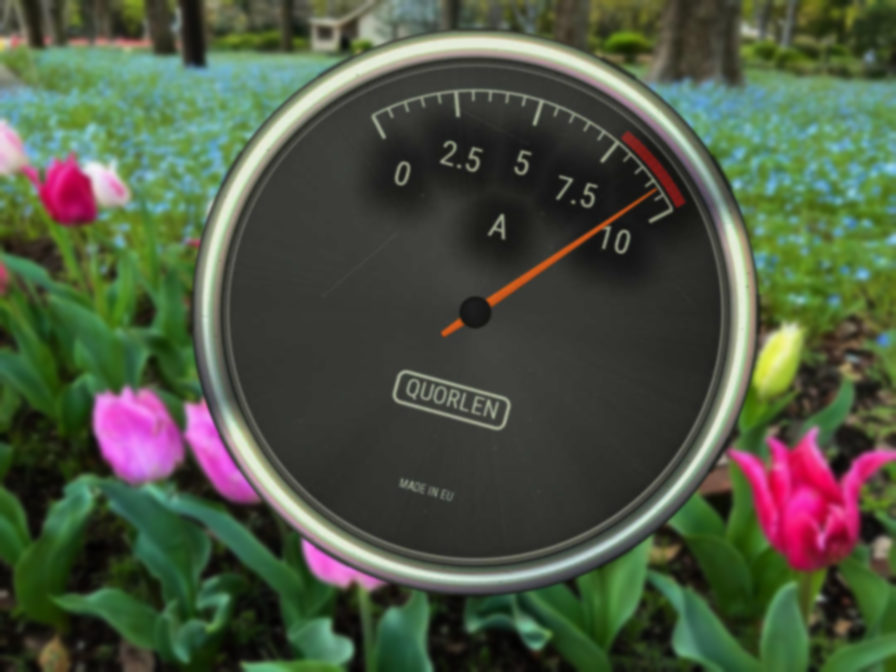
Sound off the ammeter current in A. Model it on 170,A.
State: 9.25,A
